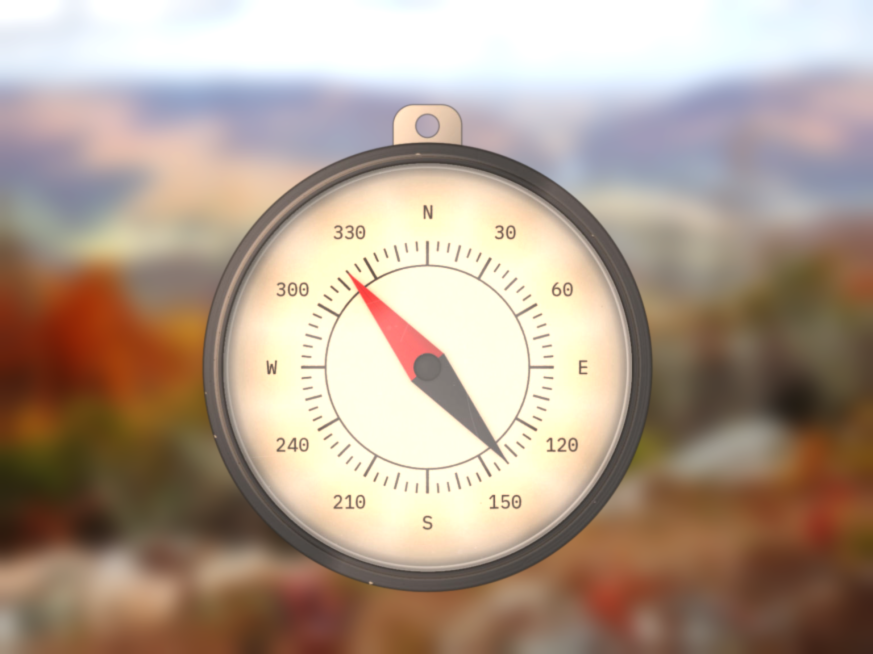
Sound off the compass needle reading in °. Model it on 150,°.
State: 320,°
